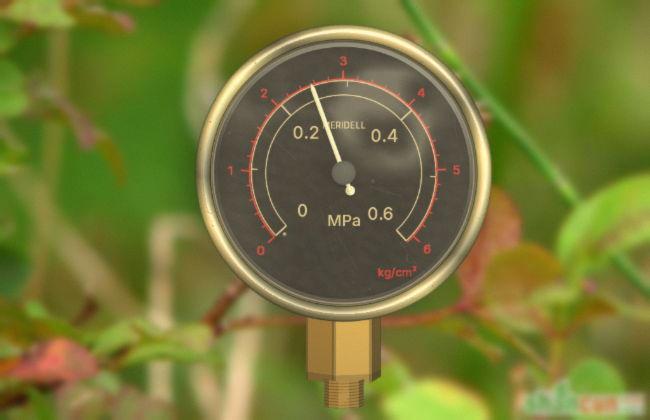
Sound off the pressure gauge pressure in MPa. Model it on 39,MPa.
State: 0.25,MPa
